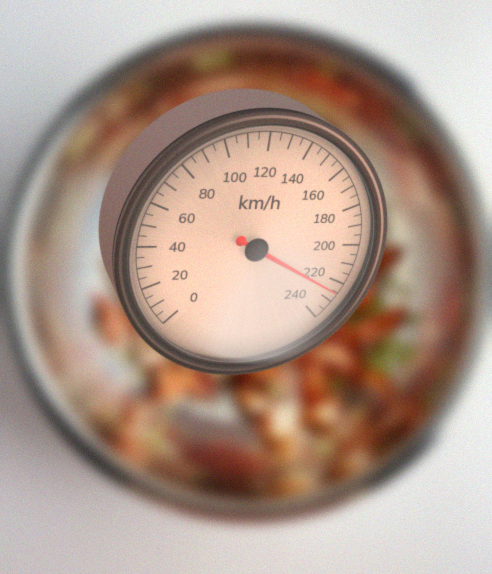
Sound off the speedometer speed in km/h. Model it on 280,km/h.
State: 225,km/h
